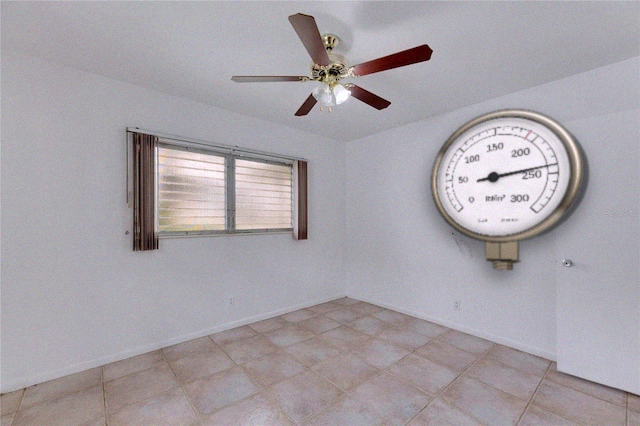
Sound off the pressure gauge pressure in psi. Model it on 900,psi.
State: 240,psi
